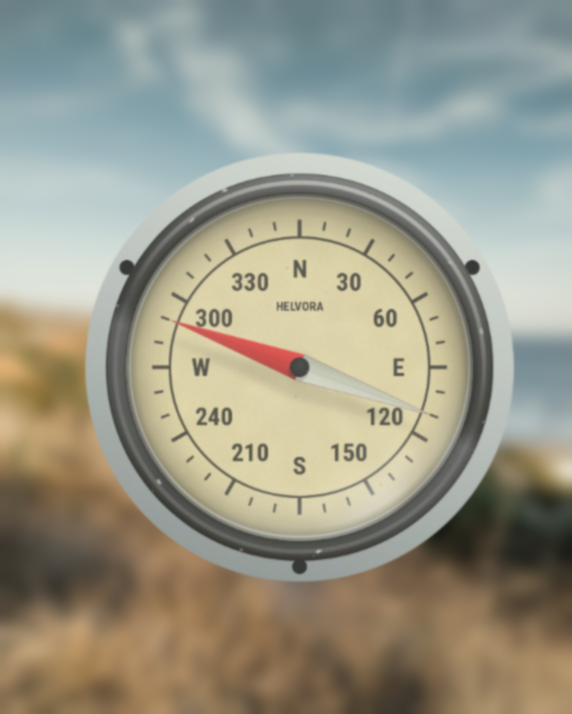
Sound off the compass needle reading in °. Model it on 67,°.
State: 290,°
